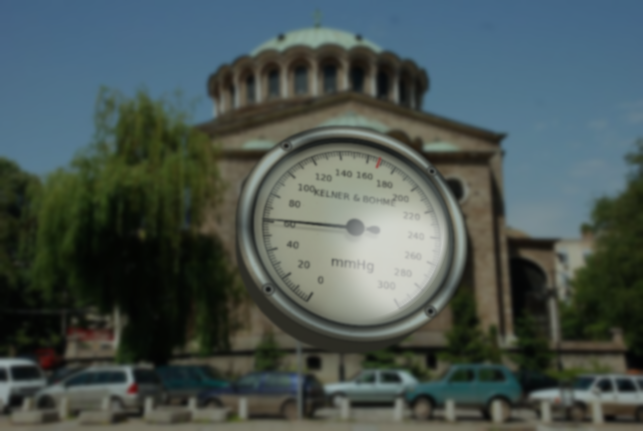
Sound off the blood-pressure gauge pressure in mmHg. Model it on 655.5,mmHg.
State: 60,mmHg
